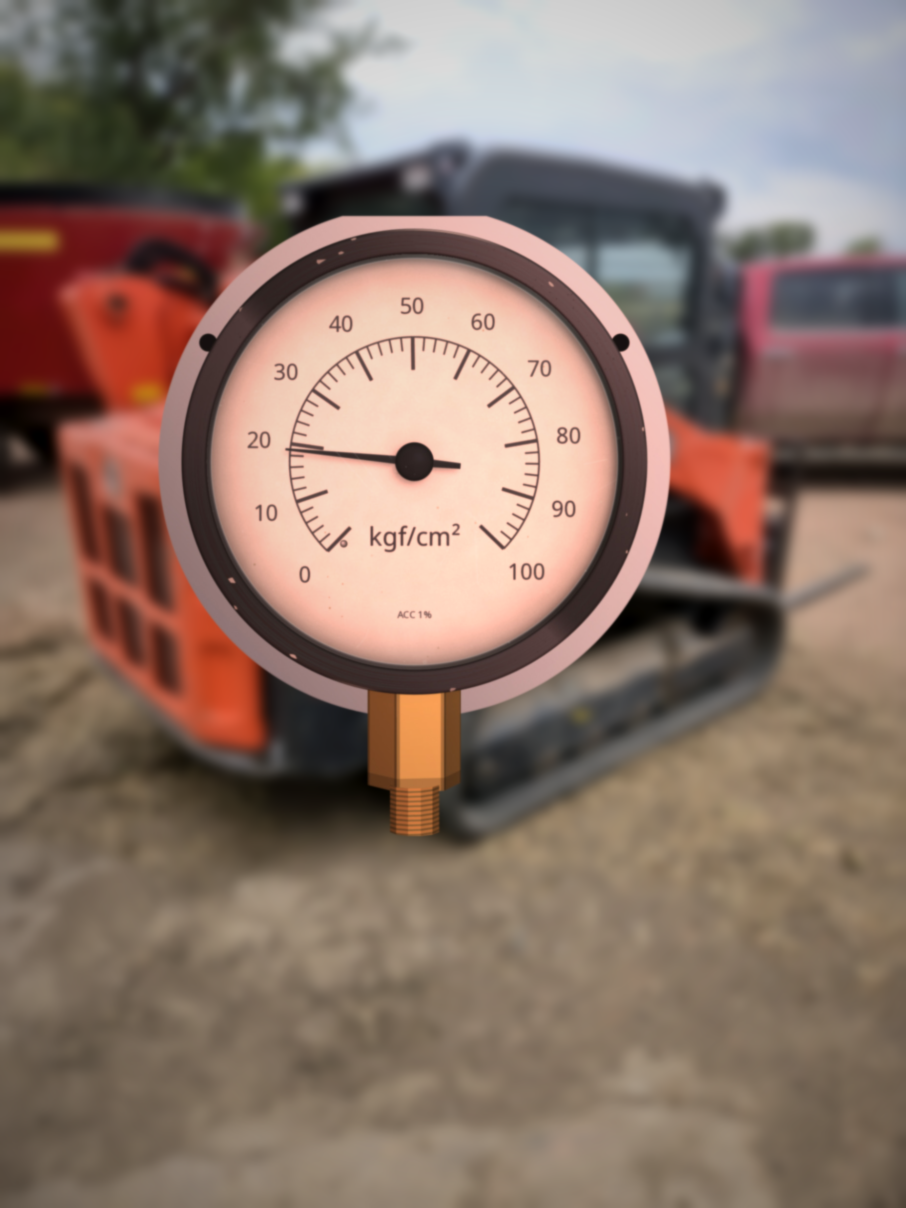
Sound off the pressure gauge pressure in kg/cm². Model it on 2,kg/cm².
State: 19,kg/cm²
